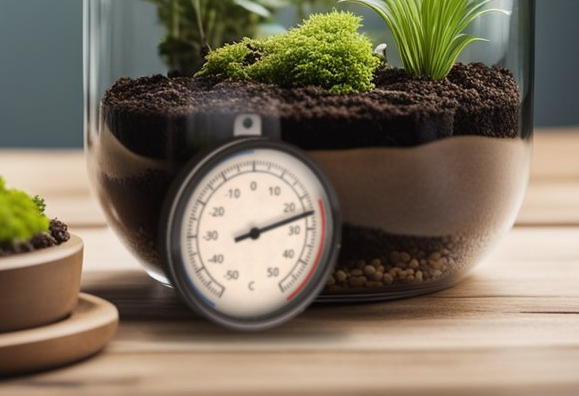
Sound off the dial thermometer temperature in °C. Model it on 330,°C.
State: 25,°C
